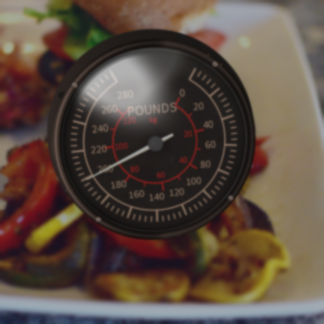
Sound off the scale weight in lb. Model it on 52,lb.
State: 200,lb
